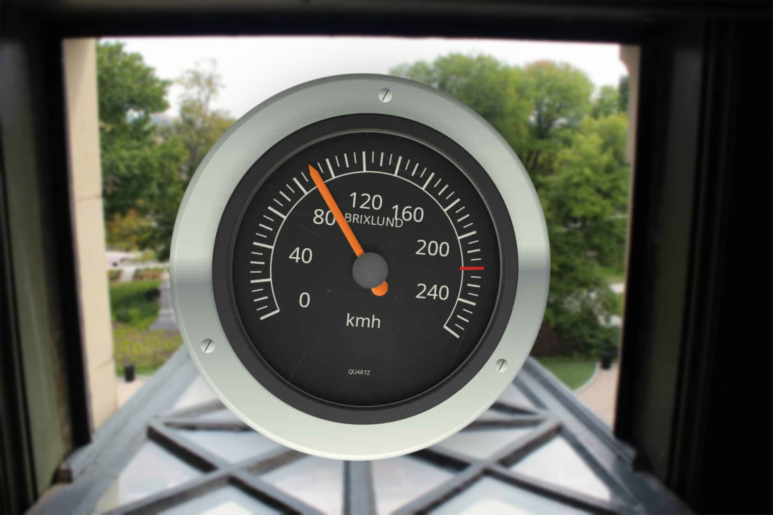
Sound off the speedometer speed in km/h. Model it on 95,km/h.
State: 90,km/h
